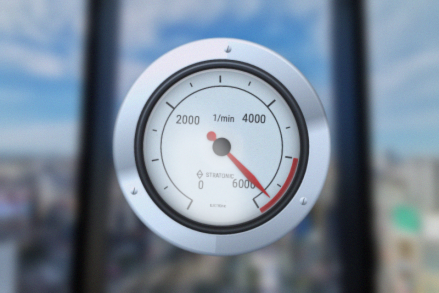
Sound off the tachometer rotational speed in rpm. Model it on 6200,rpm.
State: 5750,rpm
